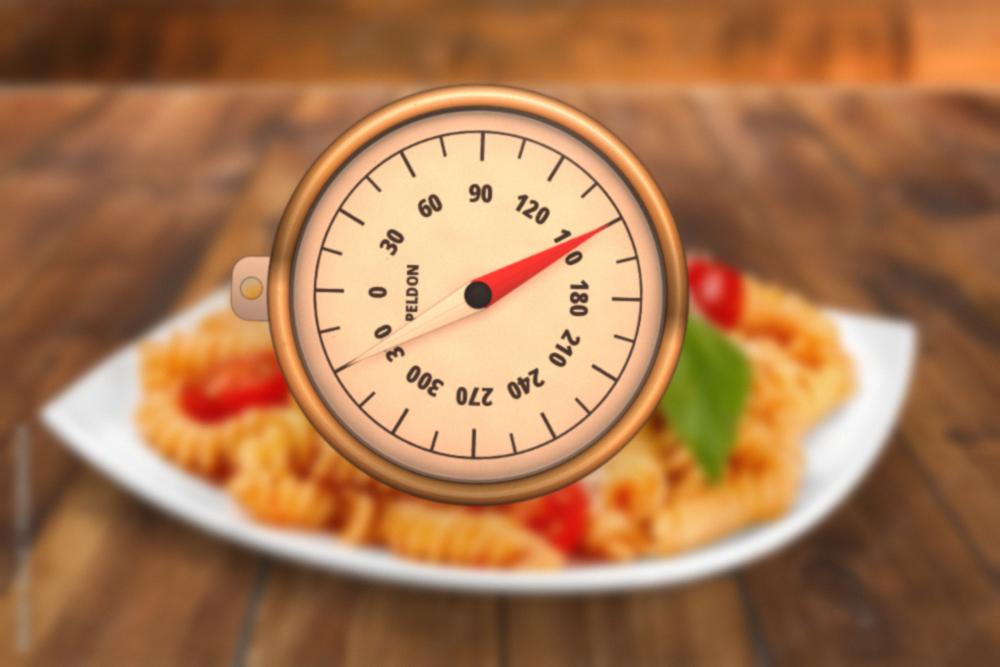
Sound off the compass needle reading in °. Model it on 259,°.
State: 150,°
